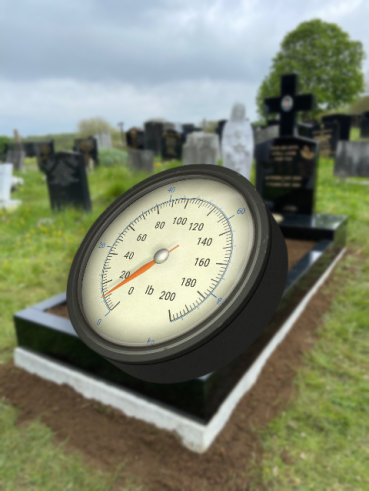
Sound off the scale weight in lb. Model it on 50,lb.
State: 10,lb
